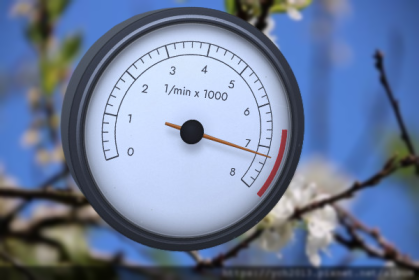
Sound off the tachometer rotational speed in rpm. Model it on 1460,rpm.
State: 7200,rpm
